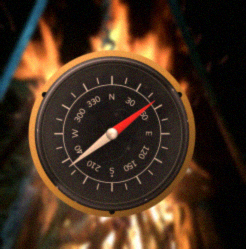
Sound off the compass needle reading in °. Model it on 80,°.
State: 52.5,°
